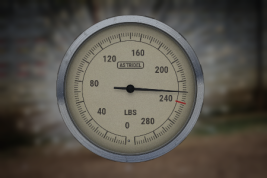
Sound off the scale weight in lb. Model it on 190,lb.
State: 230,lb
